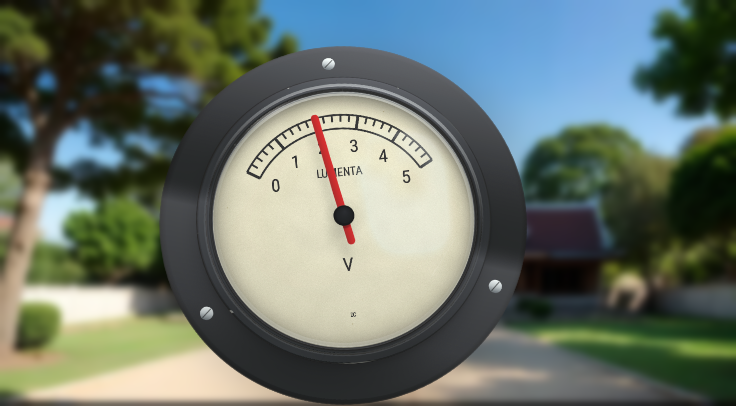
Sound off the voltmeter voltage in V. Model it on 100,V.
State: 2,V
